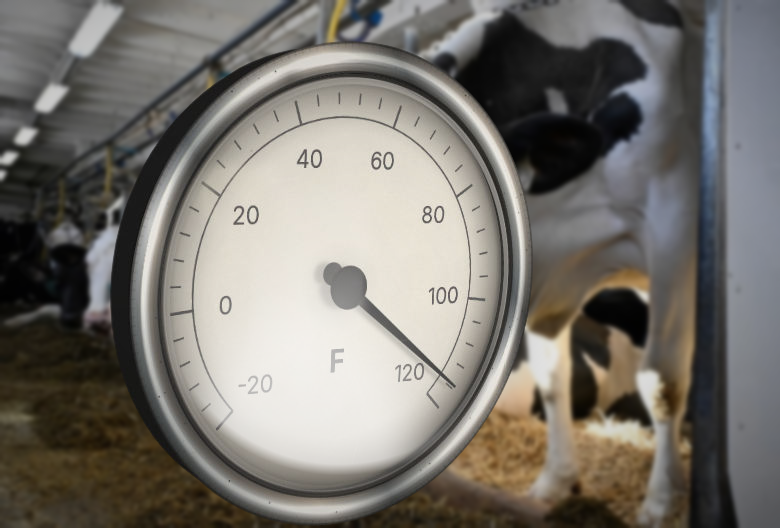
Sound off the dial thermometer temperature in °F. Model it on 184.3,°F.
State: 116,°F
